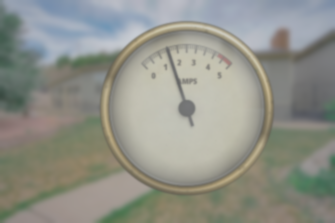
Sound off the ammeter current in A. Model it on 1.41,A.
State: 1.5,A
